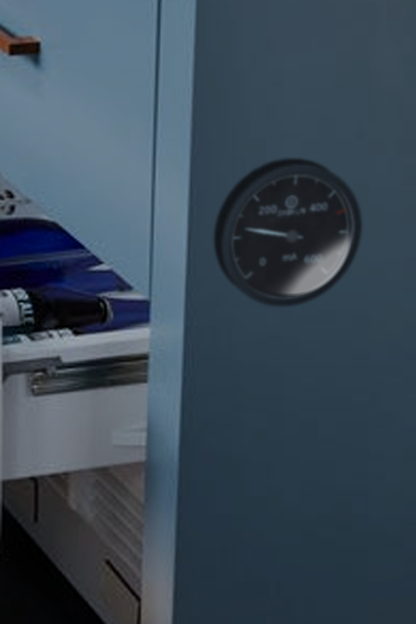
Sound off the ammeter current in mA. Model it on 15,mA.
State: 125,mA
